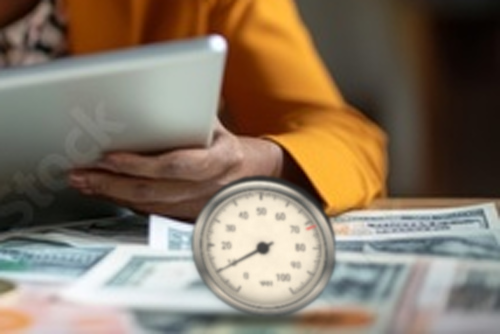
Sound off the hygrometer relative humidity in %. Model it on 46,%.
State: 10,%
